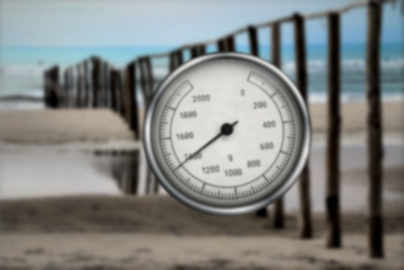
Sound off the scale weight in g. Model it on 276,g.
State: 1400,g
